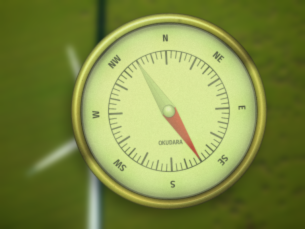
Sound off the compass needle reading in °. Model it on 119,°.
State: 150,°
